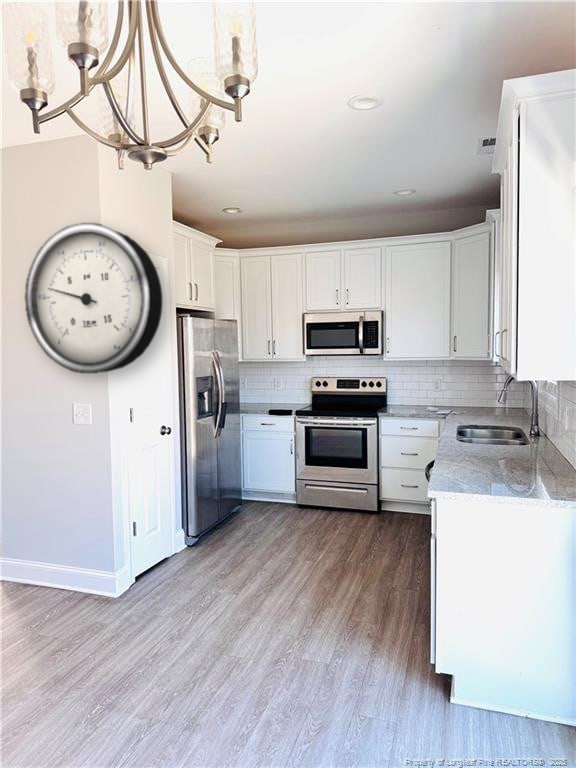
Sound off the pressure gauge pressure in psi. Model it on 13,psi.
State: 3.5,psi
